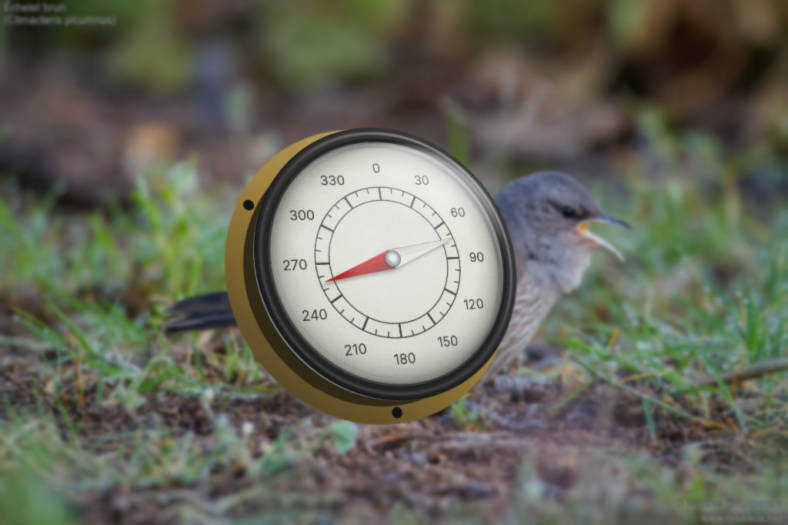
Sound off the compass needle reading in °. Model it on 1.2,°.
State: 255,°
